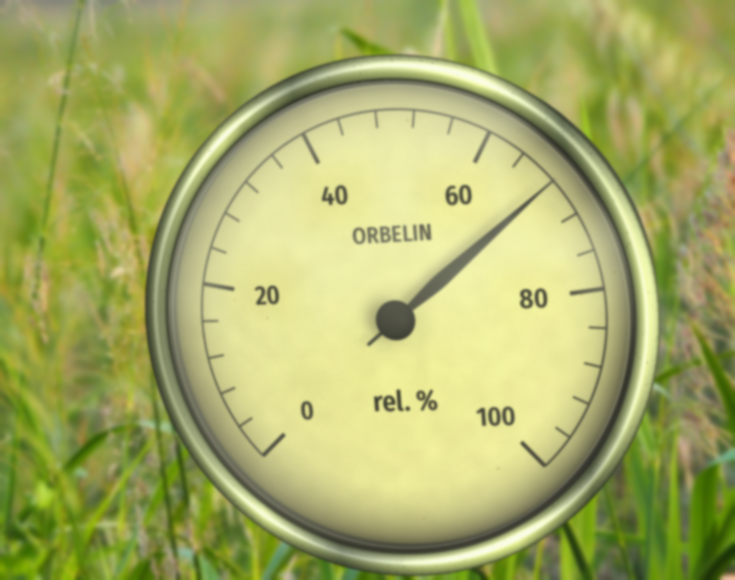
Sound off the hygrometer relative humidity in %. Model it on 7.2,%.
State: 68,%
